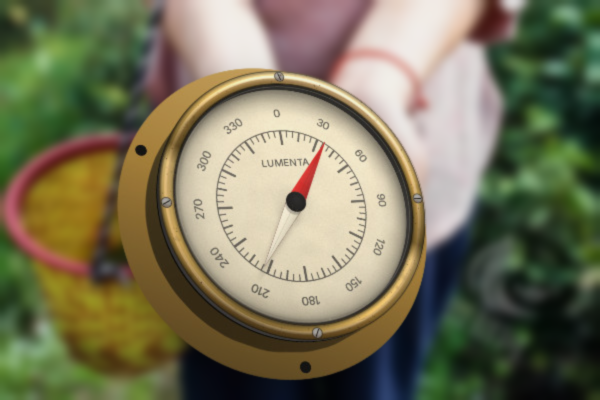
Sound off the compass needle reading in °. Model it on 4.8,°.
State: 35,°
